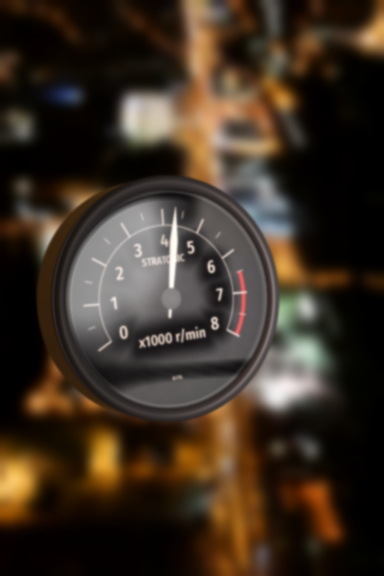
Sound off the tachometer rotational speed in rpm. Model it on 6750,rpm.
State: 4250,rpm
